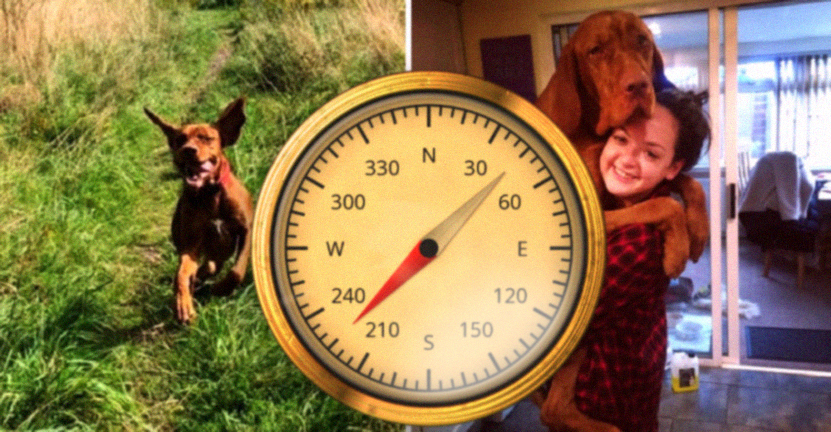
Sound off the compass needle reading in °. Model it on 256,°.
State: 225,°
